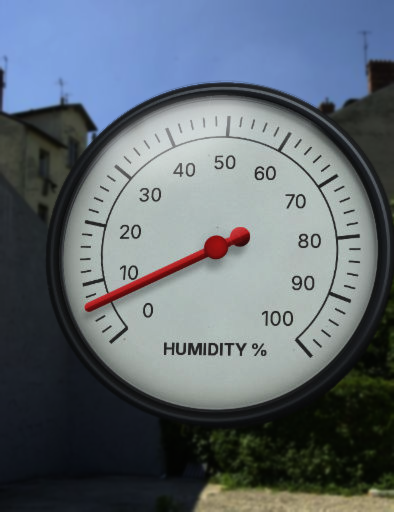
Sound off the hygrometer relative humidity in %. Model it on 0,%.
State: 6,%
